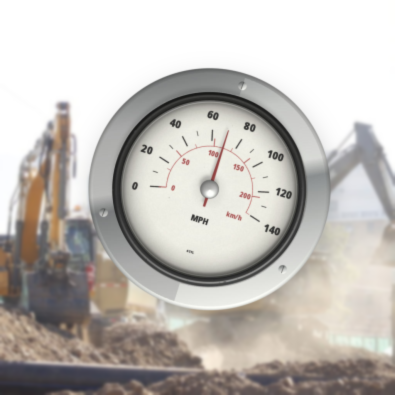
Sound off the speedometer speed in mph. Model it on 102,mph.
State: 70,mph
